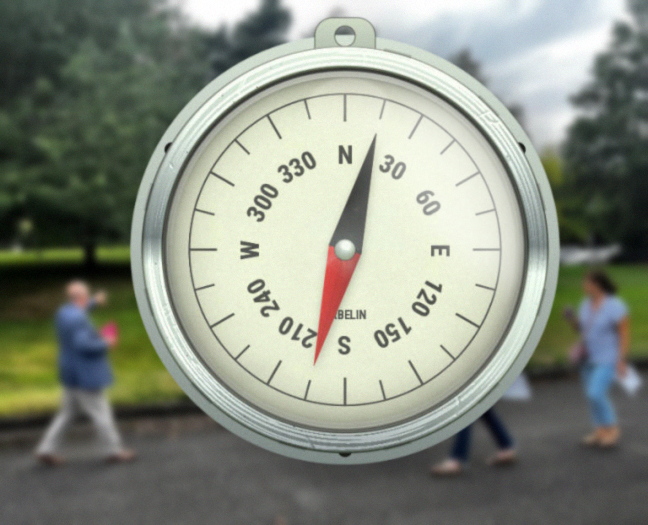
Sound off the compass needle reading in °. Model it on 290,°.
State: 195,°
